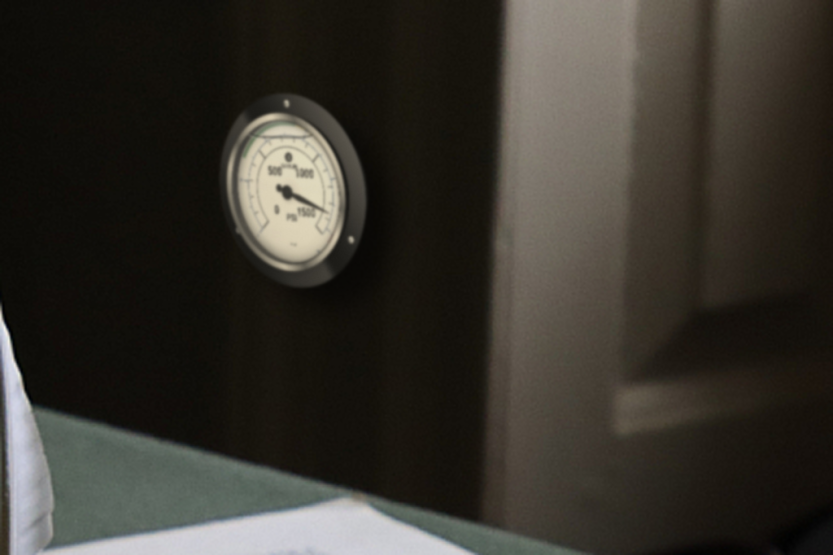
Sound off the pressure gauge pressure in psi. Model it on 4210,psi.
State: 1350,psi
